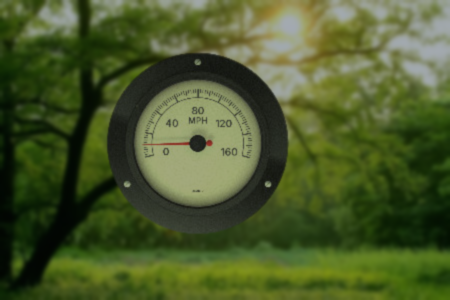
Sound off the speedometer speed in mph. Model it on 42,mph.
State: 10,mph
